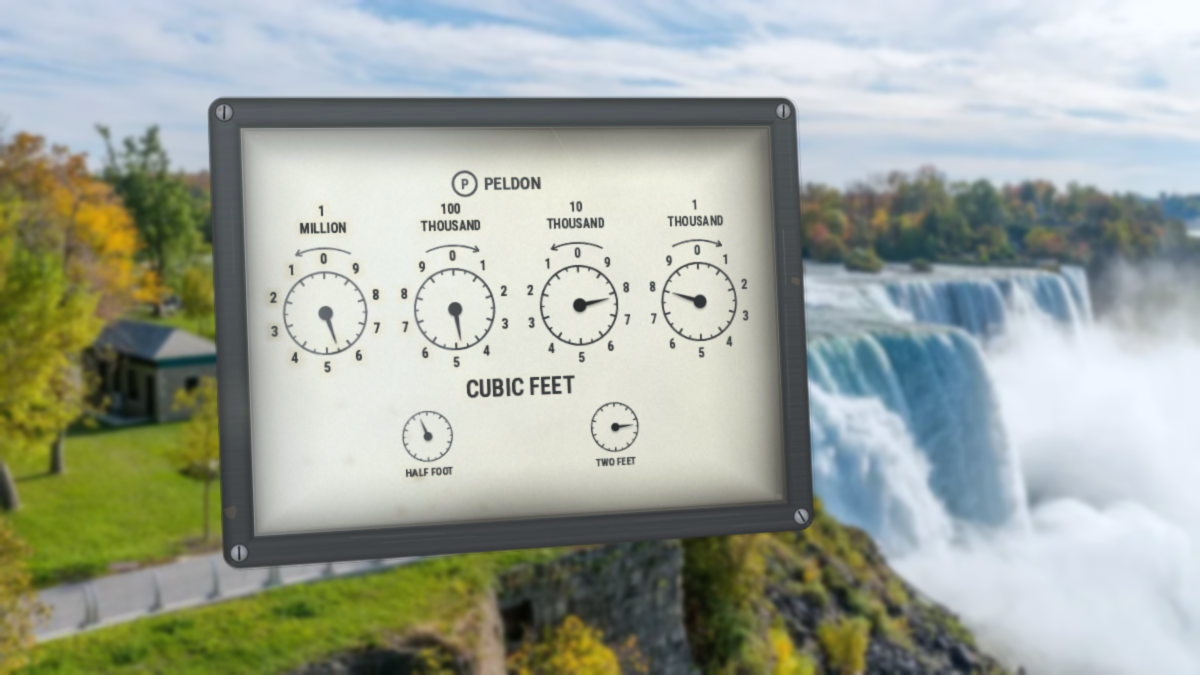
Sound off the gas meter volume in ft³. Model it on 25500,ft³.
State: 547800,ft³
